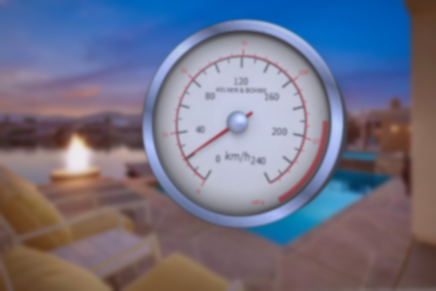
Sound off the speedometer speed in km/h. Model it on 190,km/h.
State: 20,km/h
